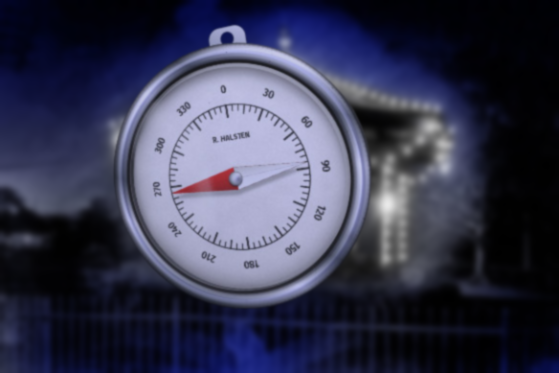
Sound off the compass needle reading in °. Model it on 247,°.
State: 265,°
